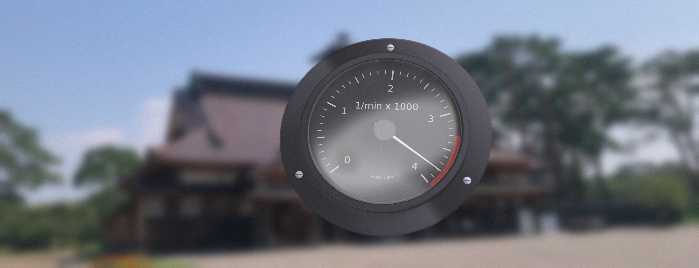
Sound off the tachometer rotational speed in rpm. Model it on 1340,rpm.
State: 3800,rpm
